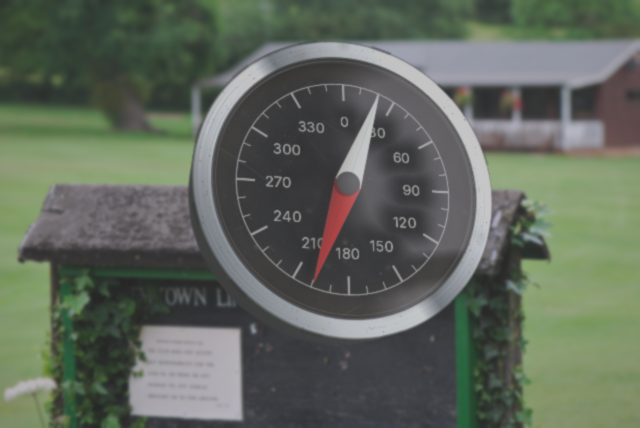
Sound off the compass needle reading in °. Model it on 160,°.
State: 200,°
